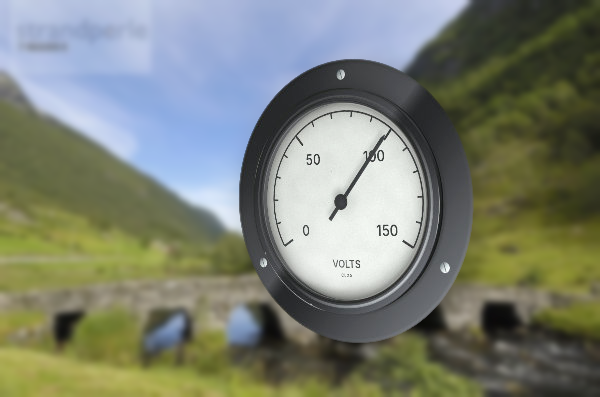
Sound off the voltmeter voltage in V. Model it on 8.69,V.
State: 100,V
